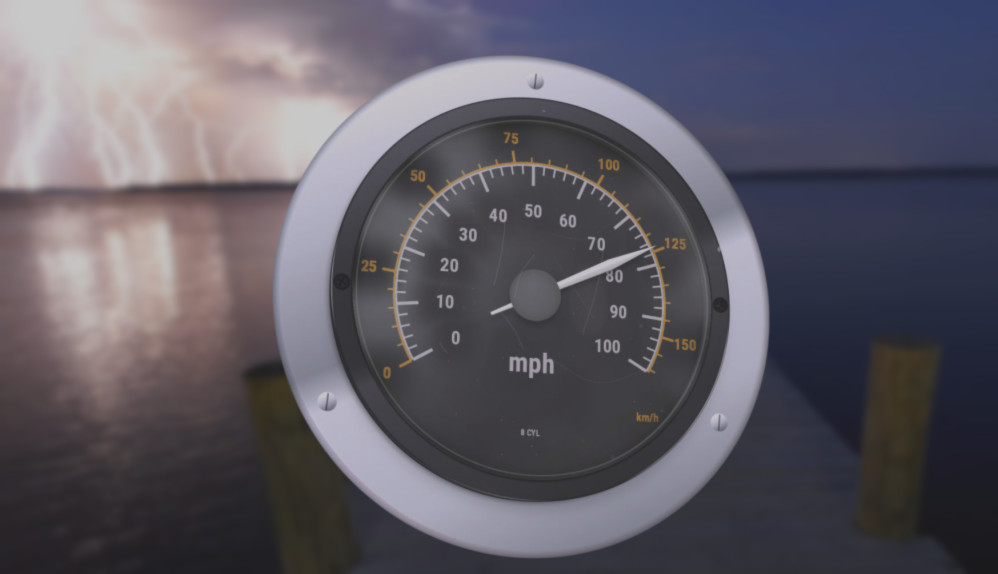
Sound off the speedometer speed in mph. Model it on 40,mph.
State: 77,mph
